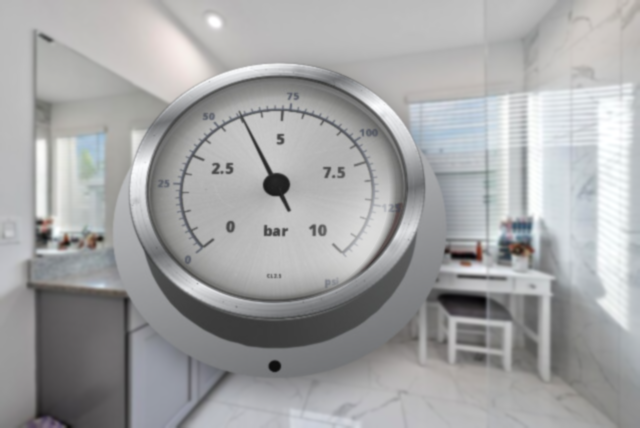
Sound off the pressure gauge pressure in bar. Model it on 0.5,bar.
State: 4,bar
